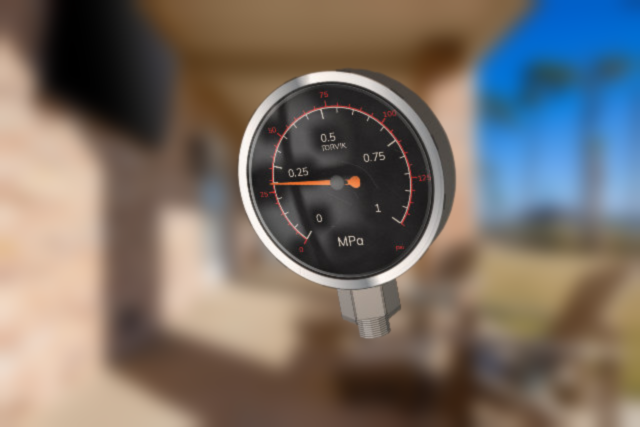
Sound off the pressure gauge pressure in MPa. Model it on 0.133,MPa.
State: 0.2,MPa
